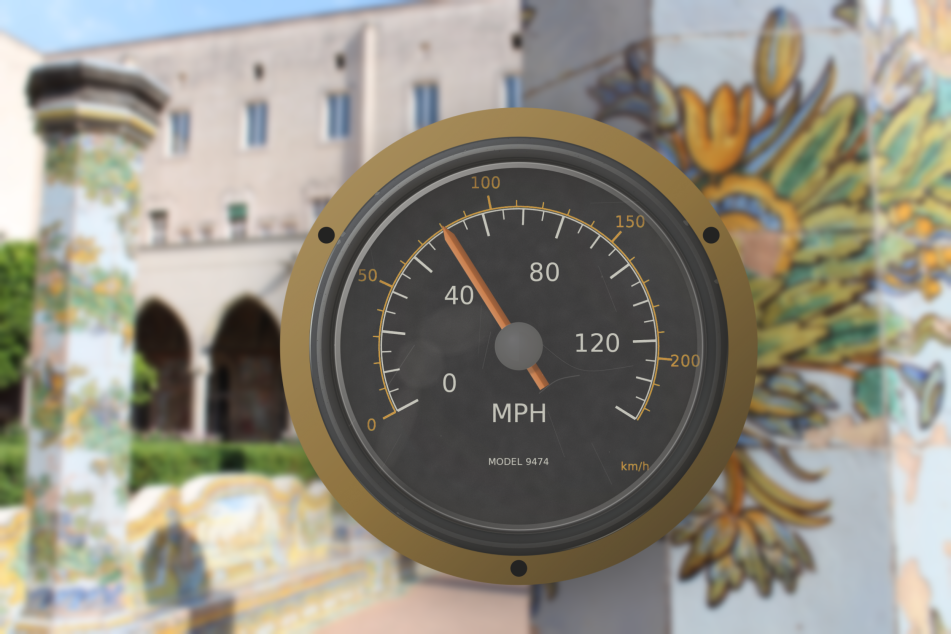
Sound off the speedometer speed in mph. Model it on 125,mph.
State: 50,mph
